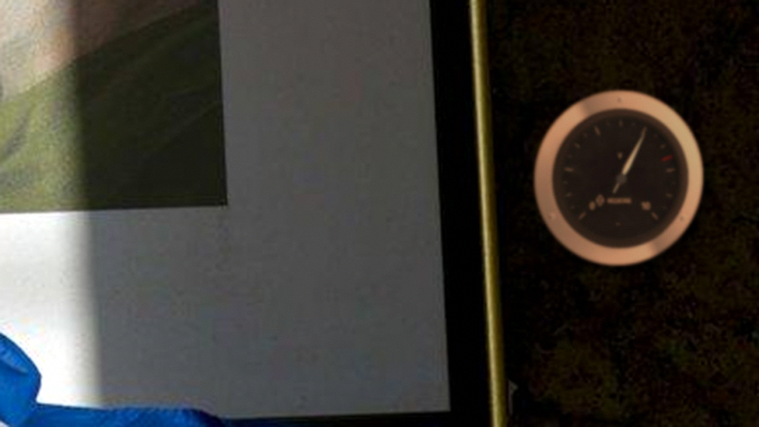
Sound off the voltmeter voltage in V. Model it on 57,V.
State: 6,V
